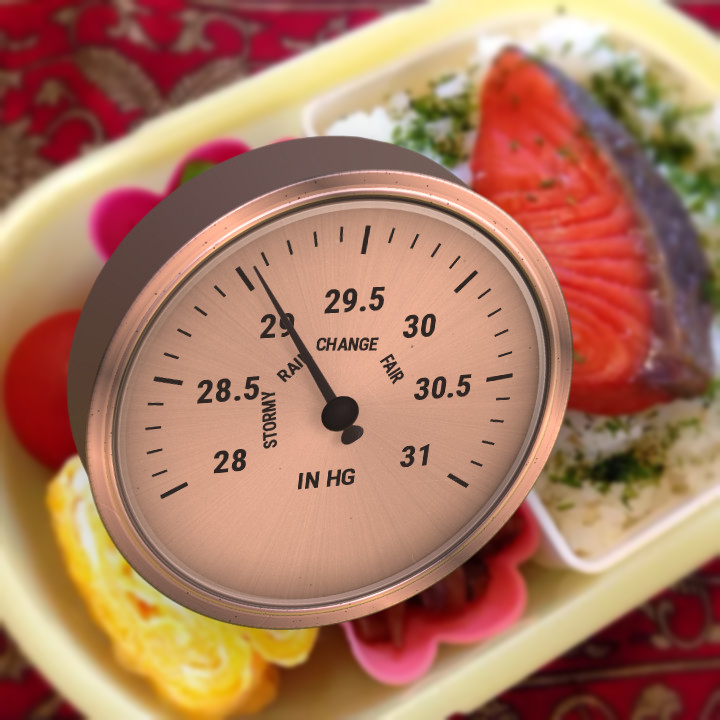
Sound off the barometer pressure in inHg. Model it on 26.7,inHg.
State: 29.05,inHg
